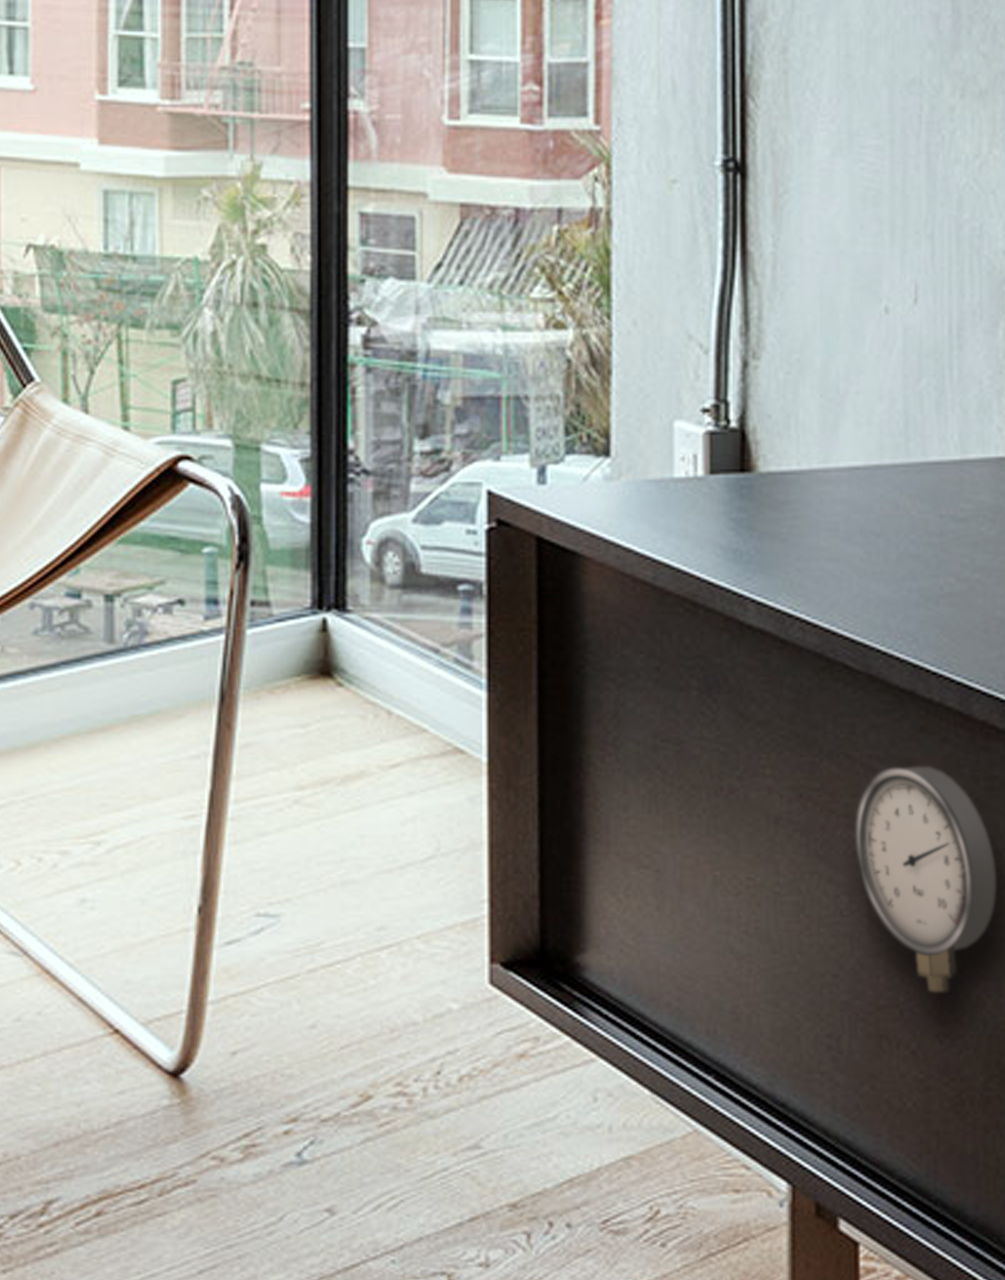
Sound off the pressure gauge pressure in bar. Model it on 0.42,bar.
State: 7.5,bar
